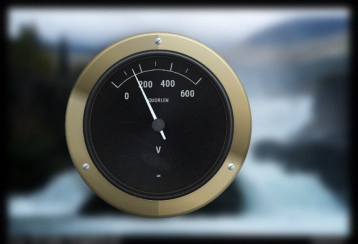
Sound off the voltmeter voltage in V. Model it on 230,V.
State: 150,V
